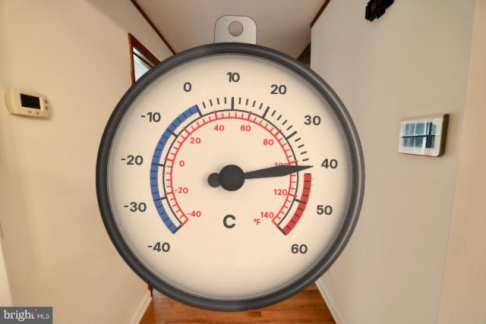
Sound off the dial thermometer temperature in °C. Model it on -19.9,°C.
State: 40,°C
